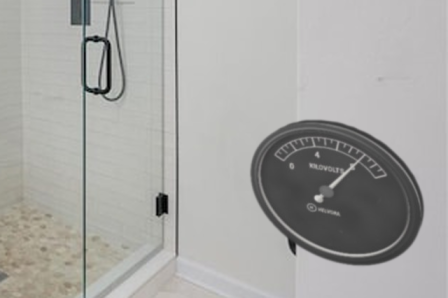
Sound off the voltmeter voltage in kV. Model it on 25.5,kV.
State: 8,kV
